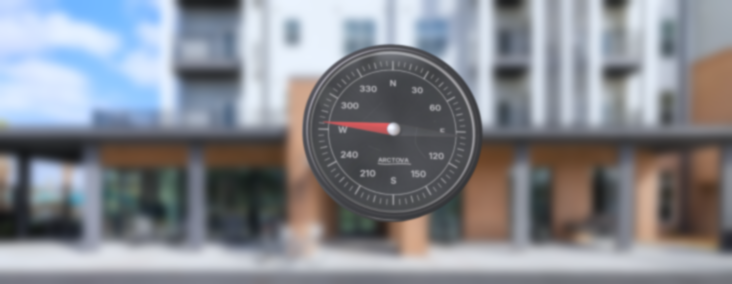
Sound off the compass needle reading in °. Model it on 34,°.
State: 275,°
